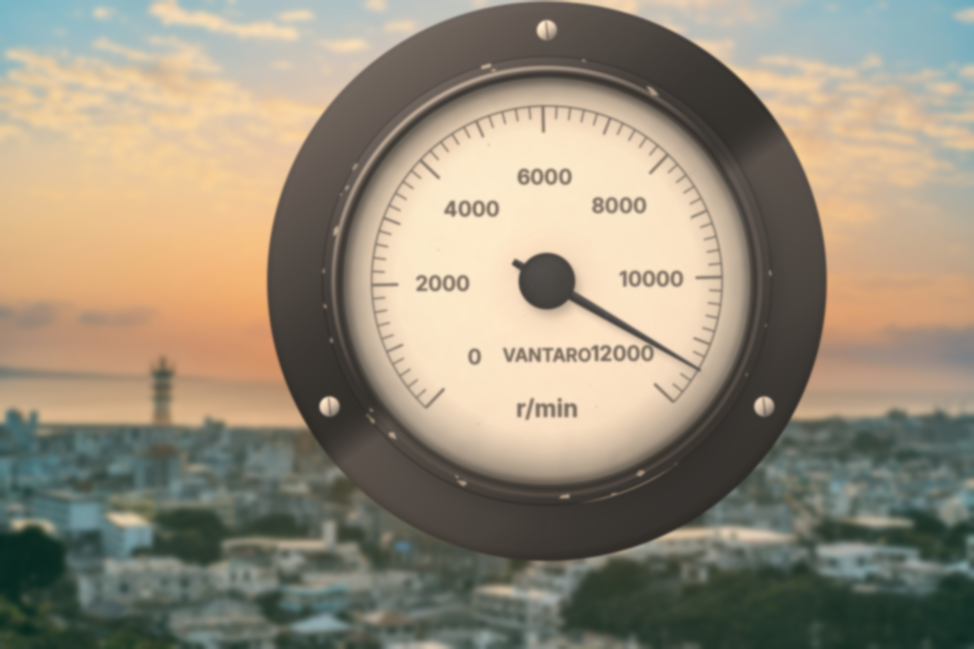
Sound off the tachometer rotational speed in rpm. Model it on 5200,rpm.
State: 11400,rpm
